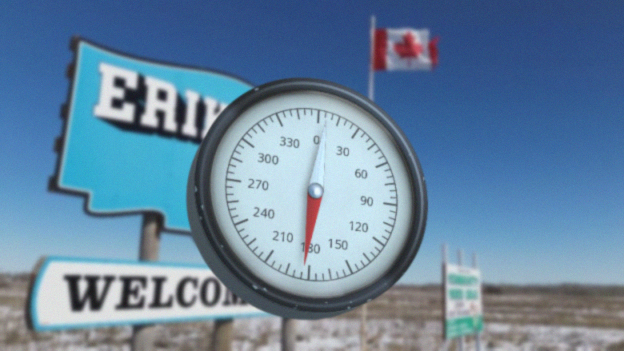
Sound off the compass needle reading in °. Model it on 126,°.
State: 185,°
